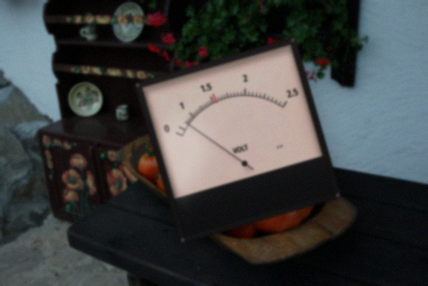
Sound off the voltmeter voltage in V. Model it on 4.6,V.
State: 0.75,V
